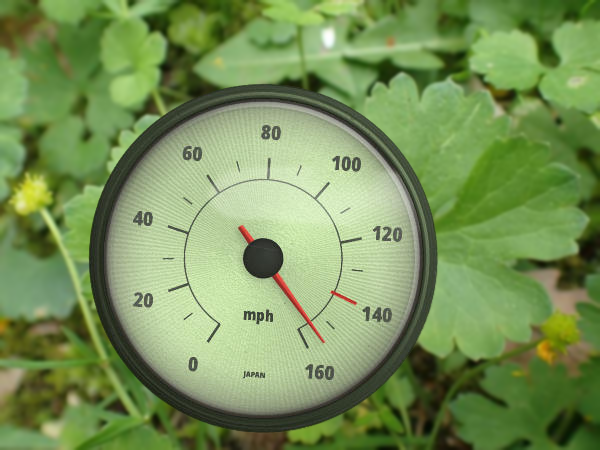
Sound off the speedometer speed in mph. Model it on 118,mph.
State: 155,mph
